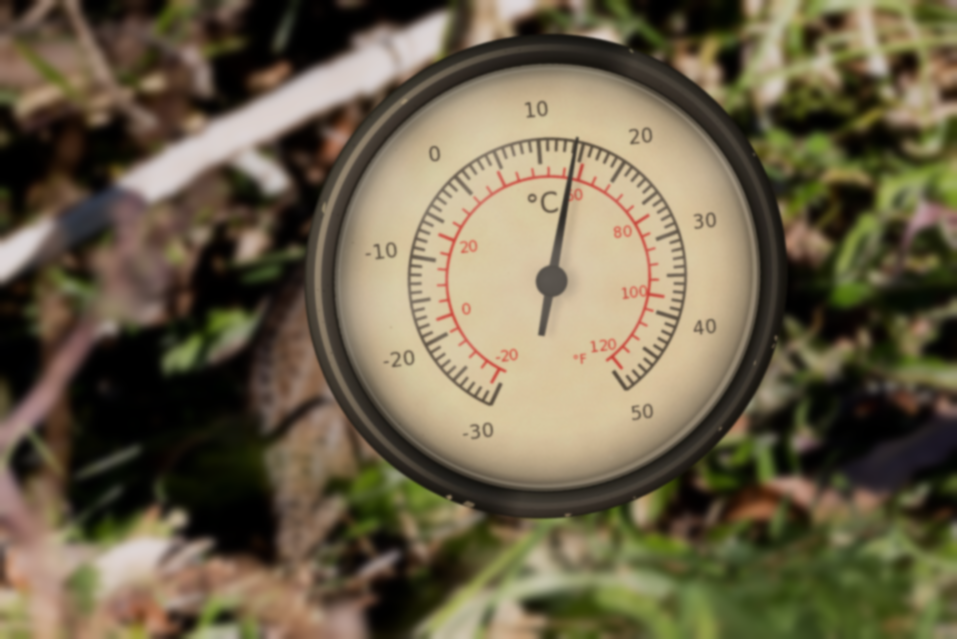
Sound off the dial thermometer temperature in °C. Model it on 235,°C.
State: 14,°C
